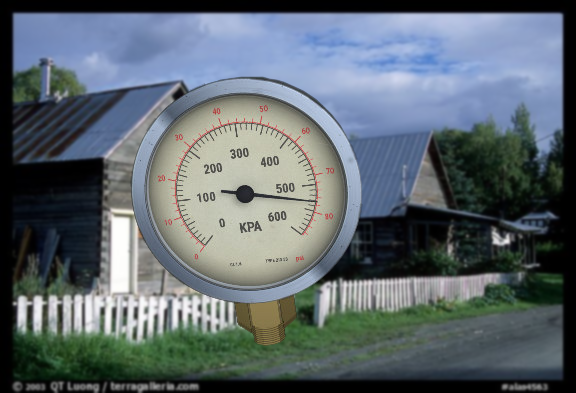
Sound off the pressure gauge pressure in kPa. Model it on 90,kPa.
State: 530,kPa
